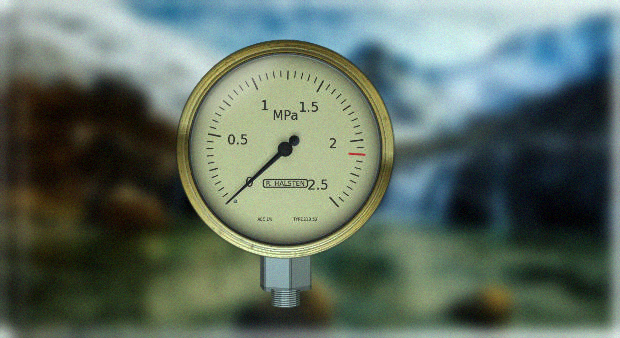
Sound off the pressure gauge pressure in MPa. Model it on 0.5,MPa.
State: 0,MPa
